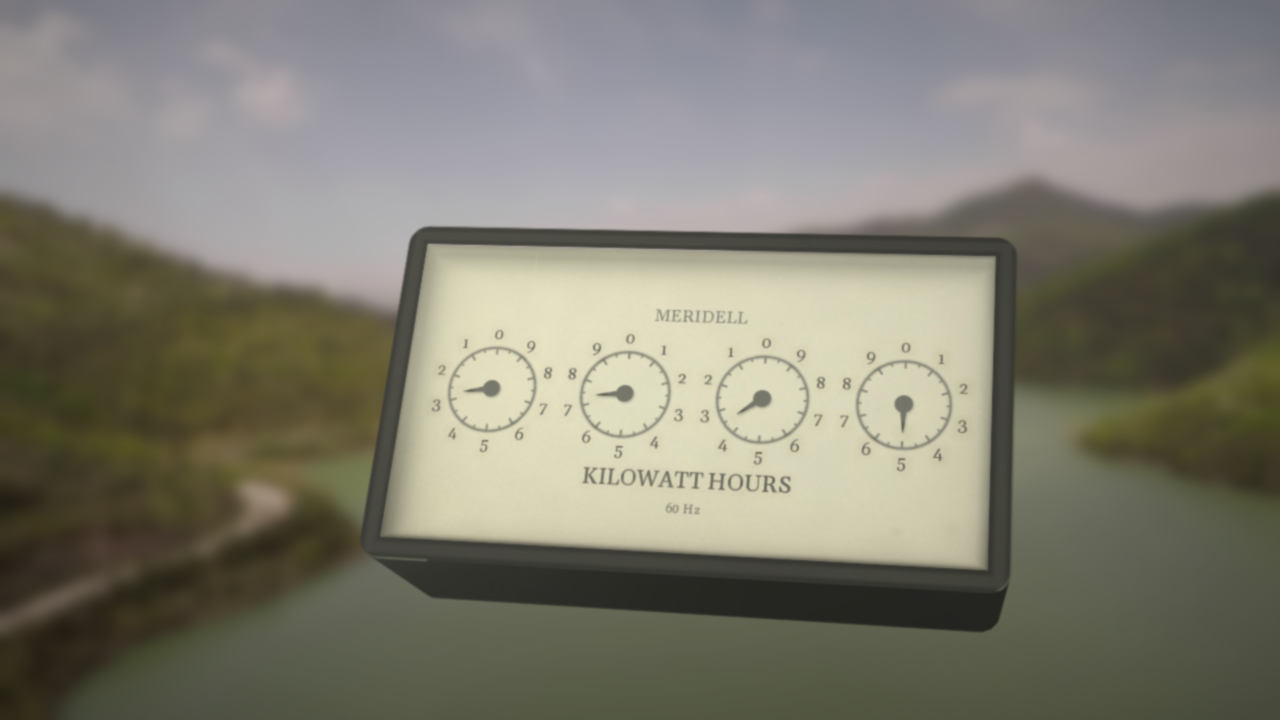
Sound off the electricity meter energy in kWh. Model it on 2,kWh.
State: 2735,kWh
